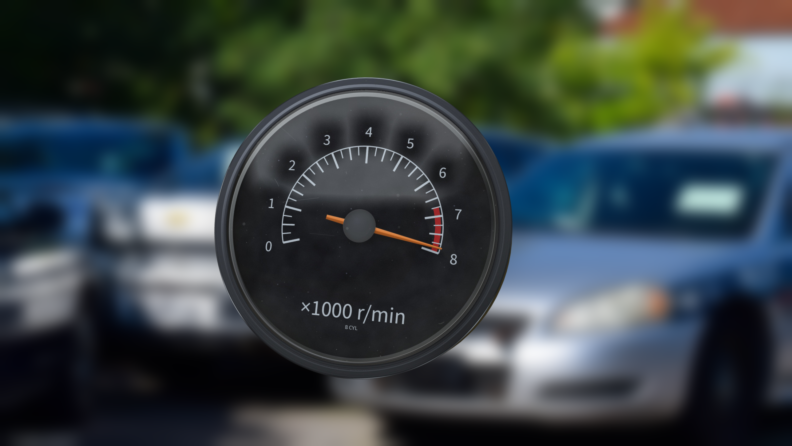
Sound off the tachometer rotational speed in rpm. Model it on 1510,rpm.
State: 7875,rpm
